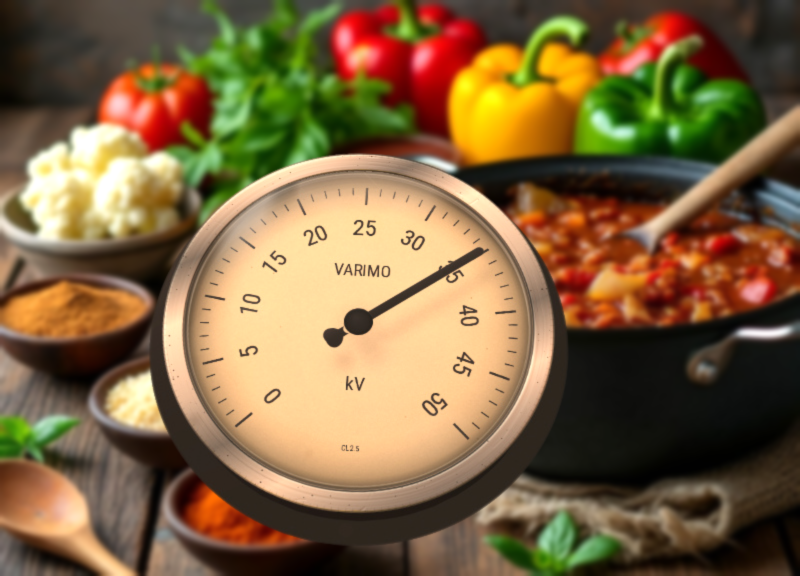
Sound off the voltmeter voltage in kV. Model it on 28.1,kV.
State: 35,kV
